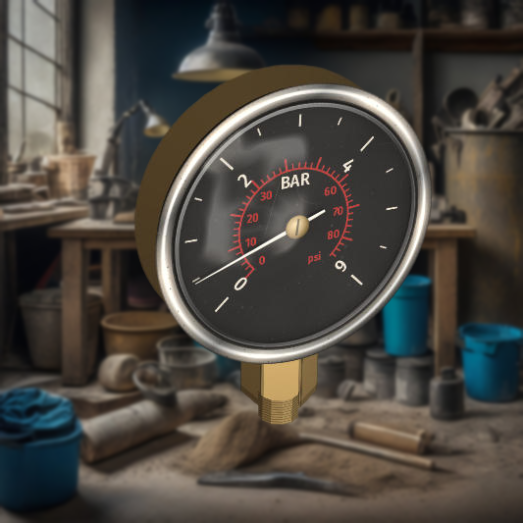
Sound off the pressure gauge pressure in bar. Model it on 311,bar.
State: 0.5,bar
